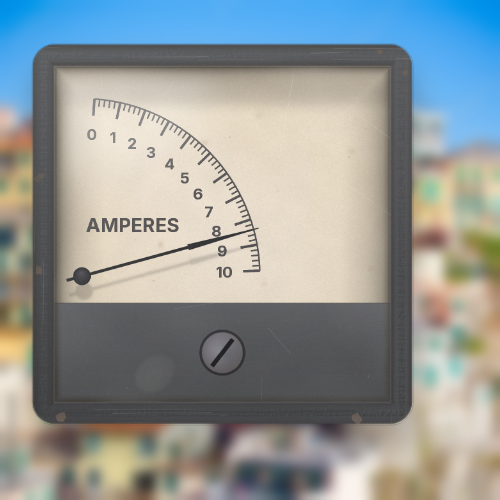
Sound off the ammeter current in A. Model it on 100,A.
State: 8.4,A
